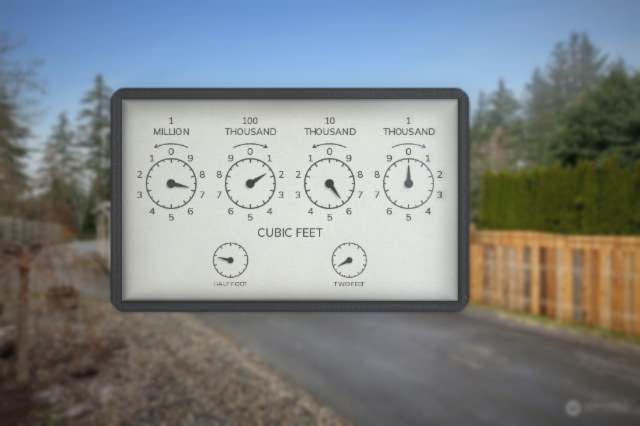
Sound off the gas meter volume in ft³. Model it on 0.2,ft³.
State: 716000,ft³
